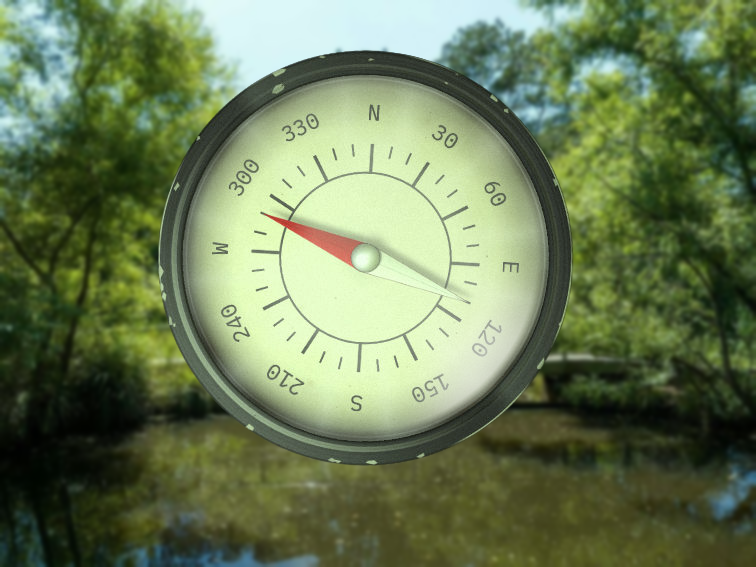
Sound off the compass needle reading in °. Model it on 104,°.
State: 290,°
